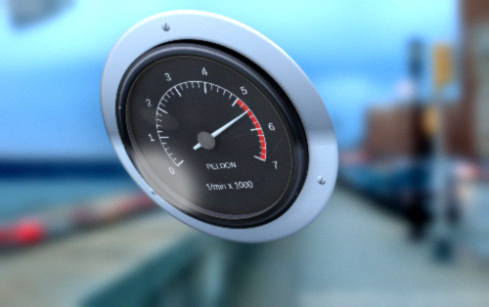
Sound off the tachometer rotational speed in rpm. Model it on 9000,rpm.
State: 5400,rpm
